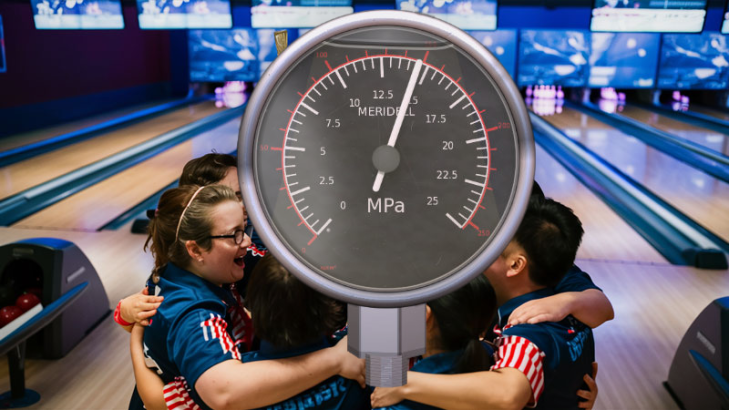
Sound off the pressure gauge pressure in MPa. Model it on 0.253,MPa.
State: 14.5,MPa
